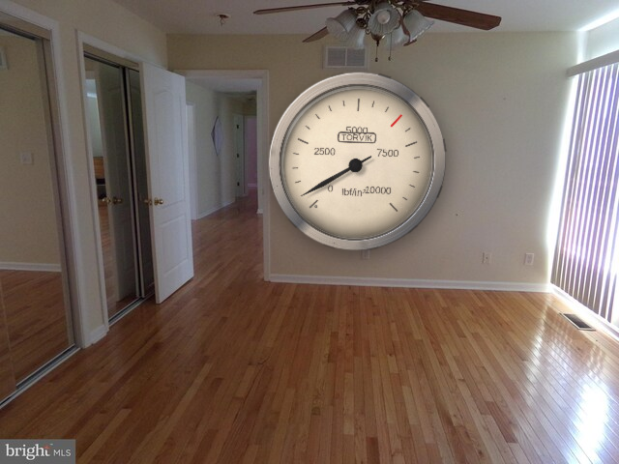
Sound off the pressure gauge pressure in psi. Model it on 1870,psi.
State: 500,psi
